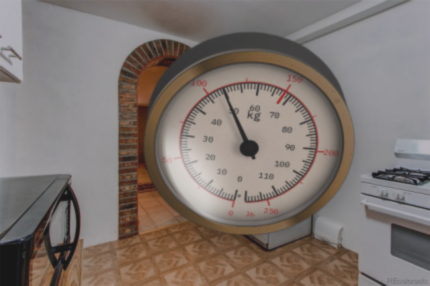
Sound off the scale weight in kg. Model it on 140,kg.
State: 50,kg
